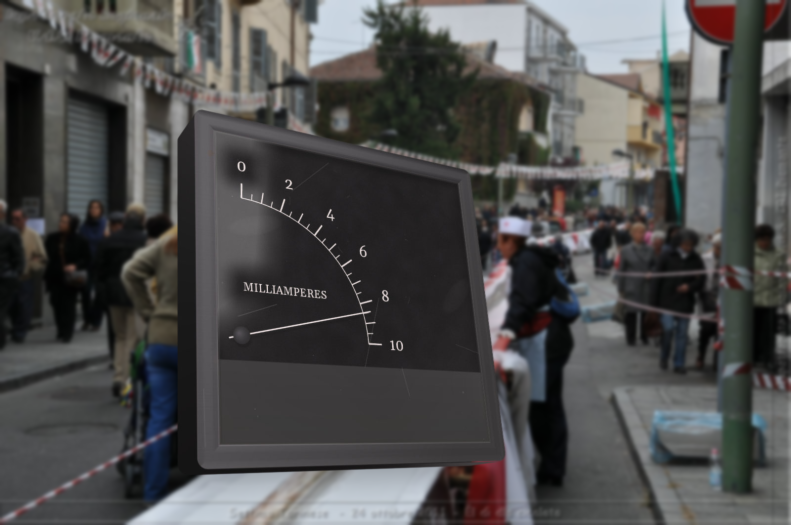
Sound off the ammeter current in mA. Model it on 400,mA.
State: 8.5,mA
